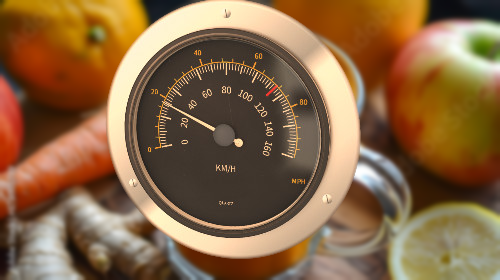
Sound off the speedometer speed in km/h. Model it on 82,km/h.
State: 30,km/h
